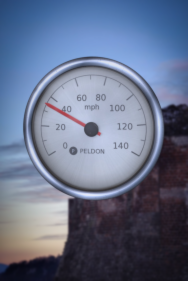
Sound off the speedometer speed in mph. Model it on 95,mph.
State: 35,mph
